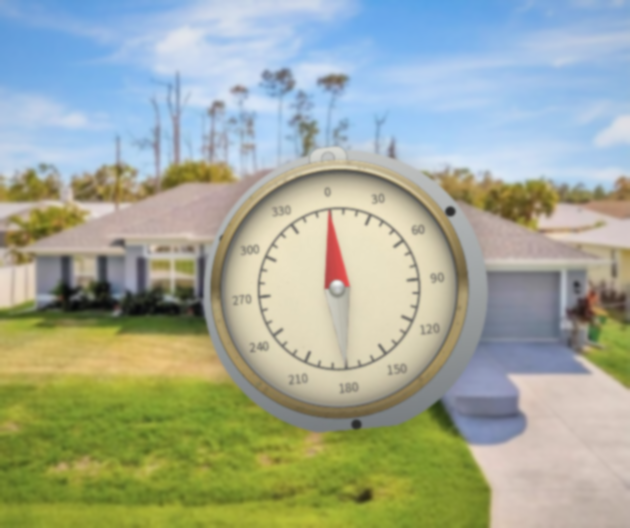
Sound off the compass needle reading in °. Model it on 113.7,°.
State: 0,°
